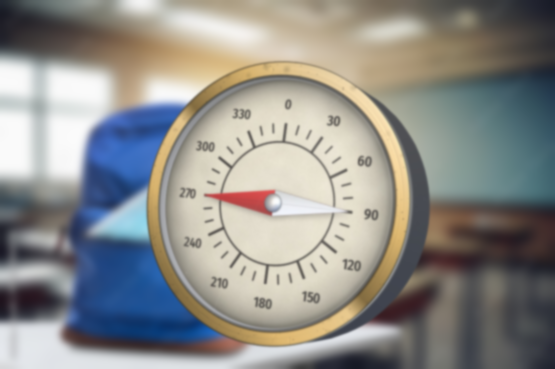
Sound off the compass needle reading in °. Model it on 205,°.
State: 270,°
